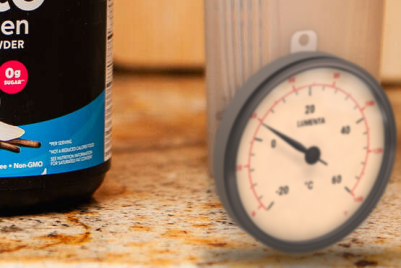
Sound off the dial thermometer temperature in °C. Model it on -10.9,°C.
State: 4,°C
